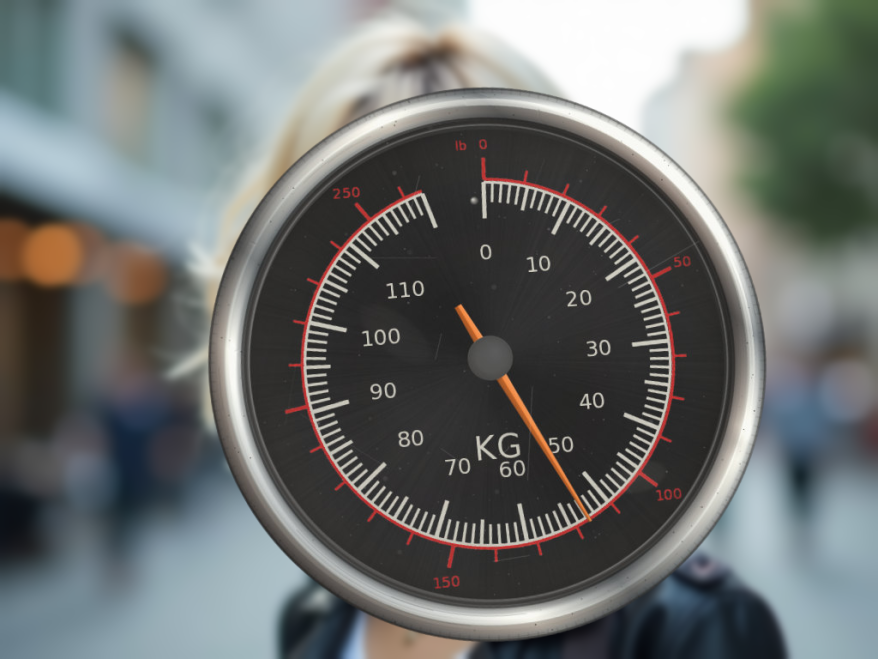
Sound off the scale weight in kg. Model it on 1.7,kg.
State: 53,kg
